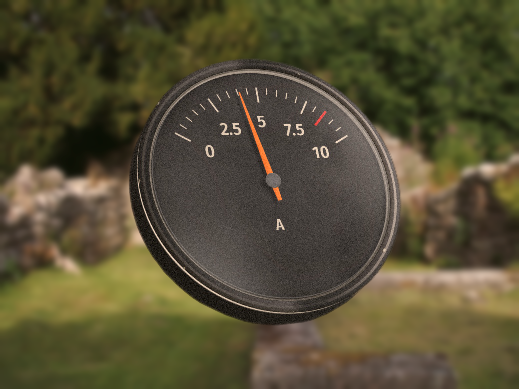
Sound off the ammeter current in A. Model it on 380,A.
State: 4,A
